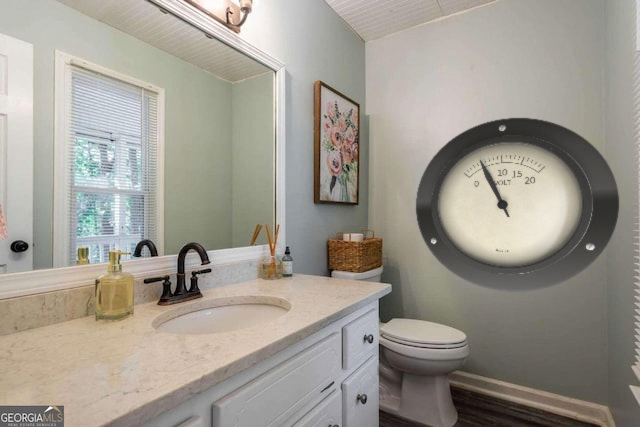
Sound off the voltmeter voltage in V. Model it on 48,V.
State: 5,V
